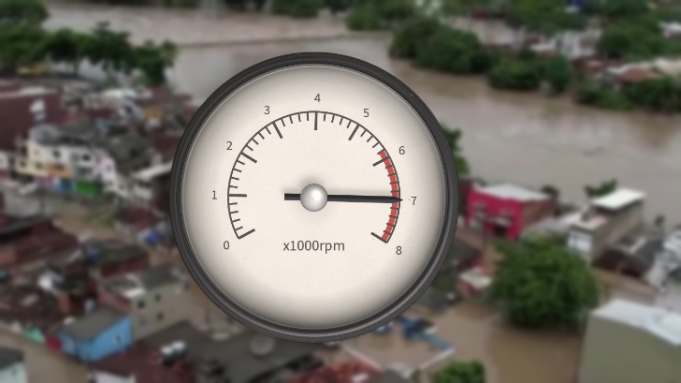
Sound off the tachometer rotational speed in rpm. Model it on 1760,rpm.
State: 7000,rpm
